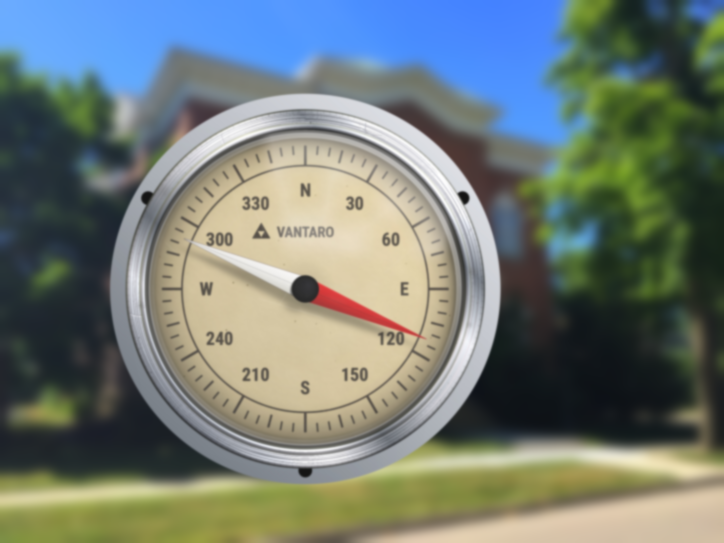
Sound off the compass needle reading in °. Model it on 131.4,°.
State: 112.5,°
